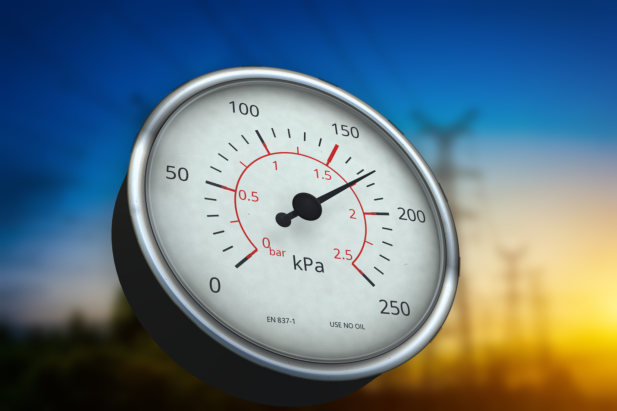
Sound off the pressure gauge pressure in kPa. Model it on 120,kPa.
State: 175,kPa
